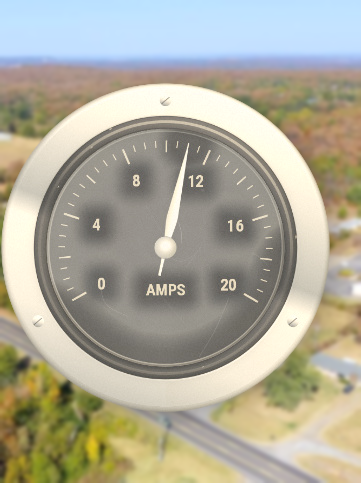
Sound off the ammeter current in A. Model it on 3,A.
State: 11,A
